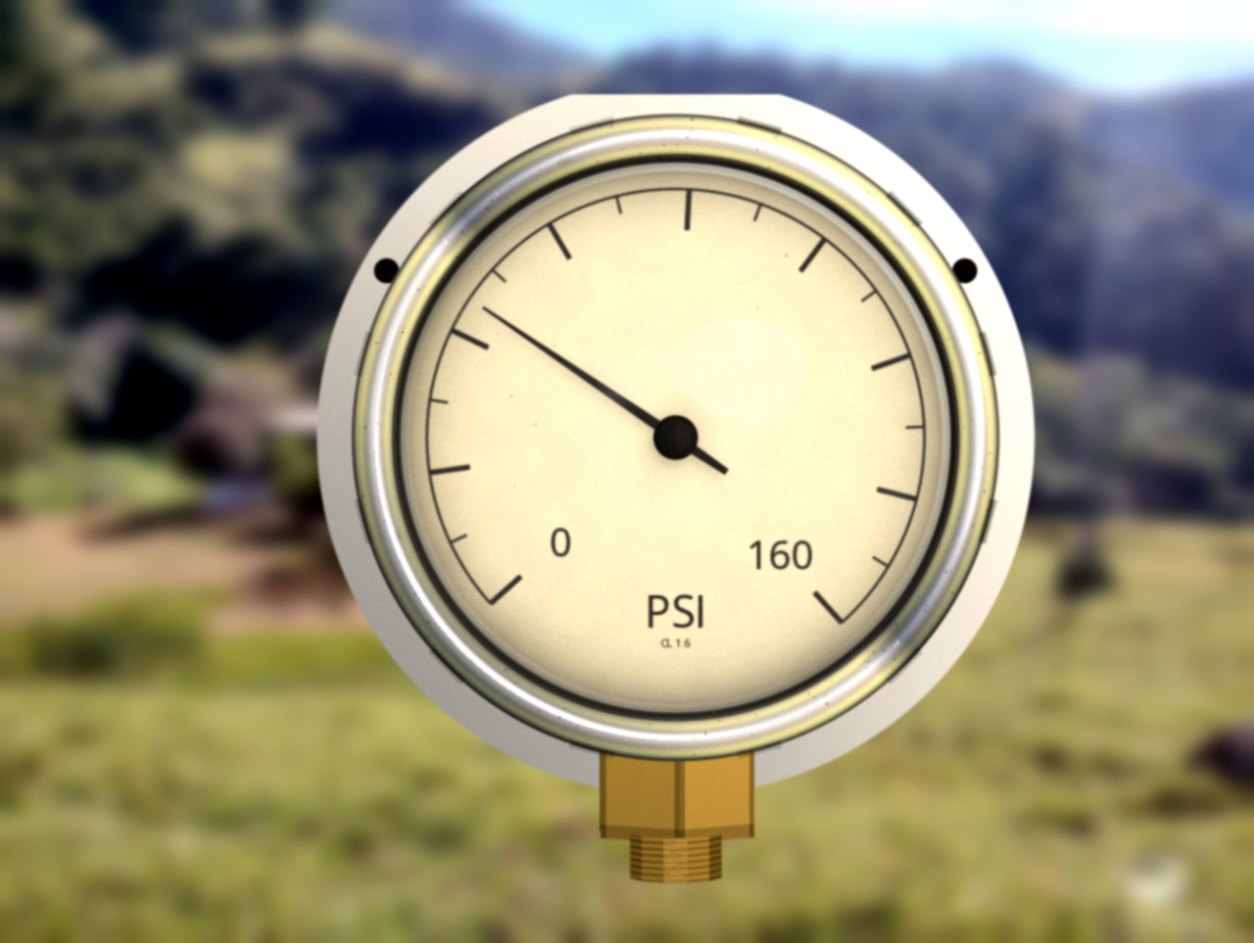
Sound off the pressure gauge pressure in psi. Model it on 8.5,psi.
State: 45,psi
